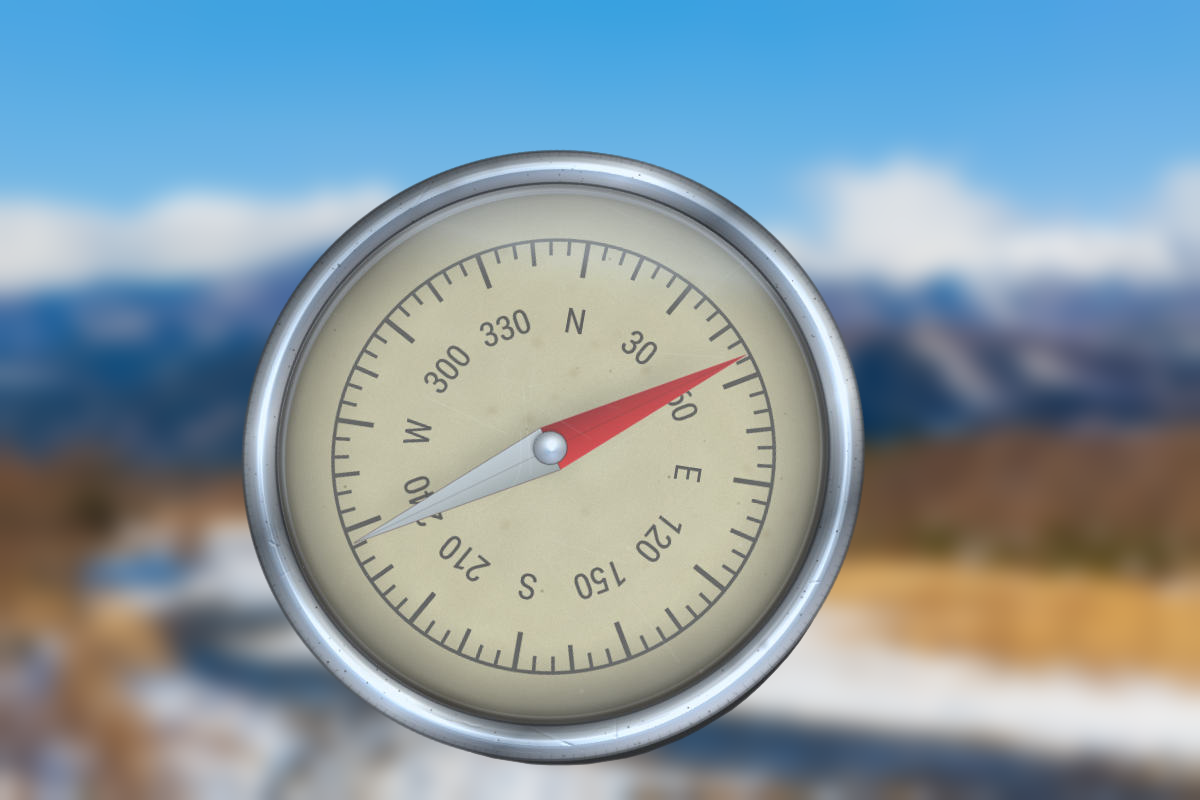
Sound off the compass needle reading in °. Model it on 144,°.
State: 55,°
